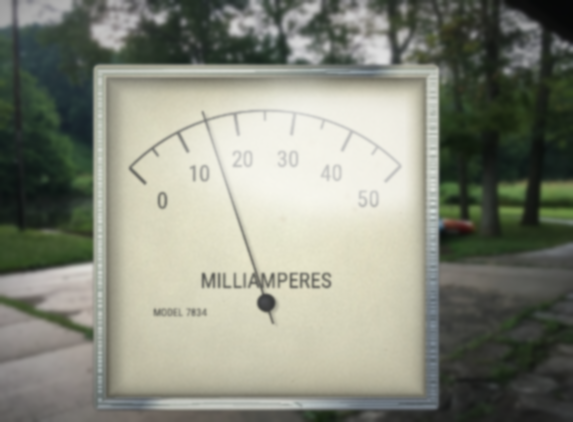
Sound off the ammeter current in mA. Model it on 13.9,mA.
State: 15,mA
